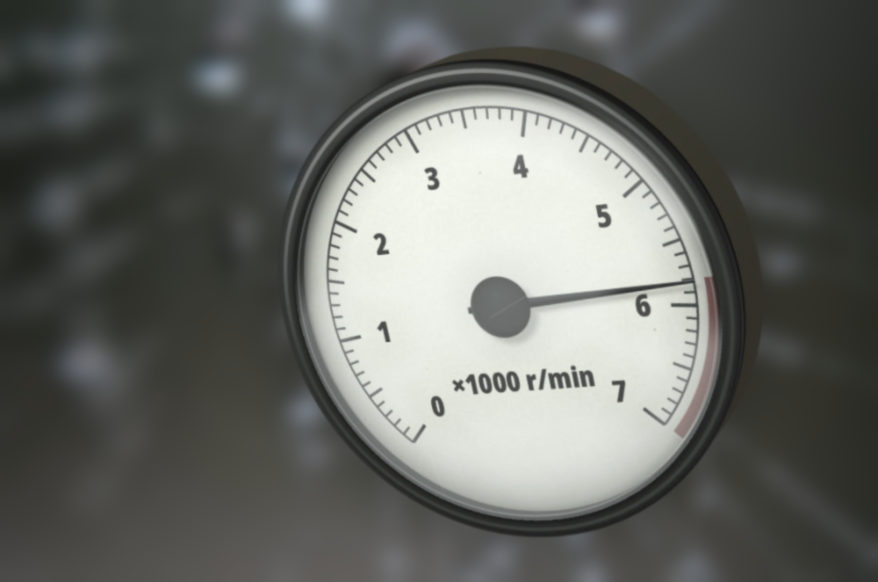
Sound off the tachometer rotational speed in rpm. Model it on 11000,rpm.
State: 5800,rpm
